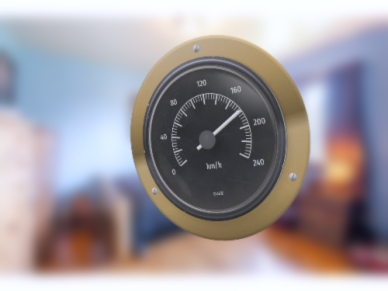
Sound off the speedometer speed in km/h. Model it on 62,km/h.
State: 180,km/h
